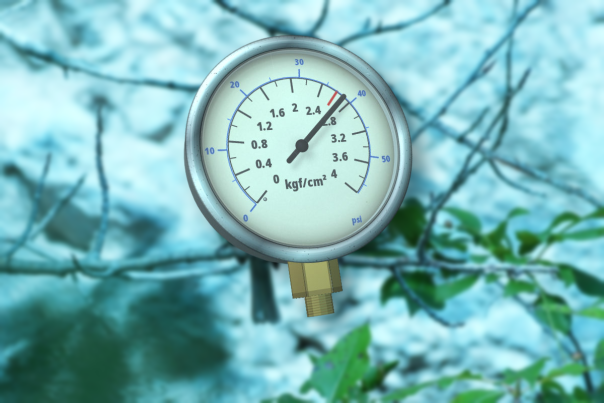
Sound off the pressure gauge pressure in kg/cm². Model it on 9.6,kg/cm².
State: 2.7,kg/cm²
